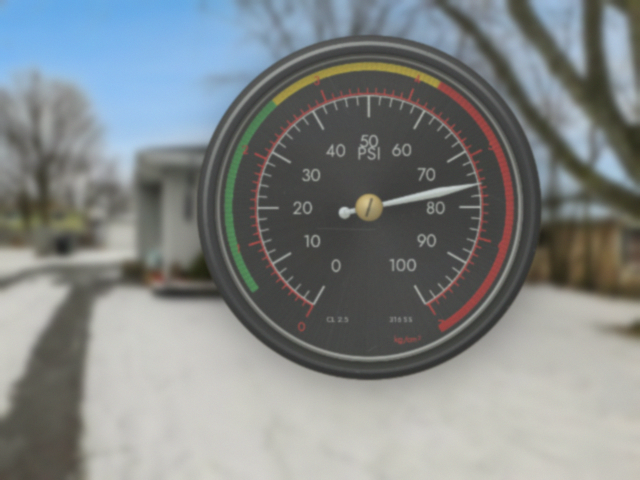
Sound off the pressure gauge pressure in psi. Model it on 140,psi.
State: 76,psi
